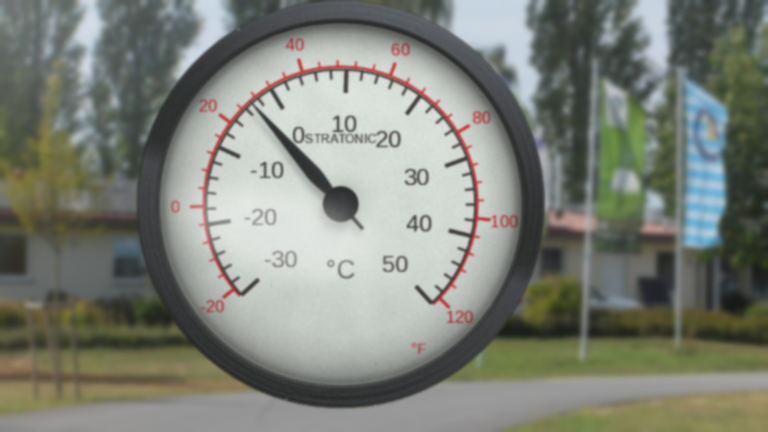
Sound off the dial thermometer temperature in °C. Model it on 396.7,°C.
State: -3,°C
